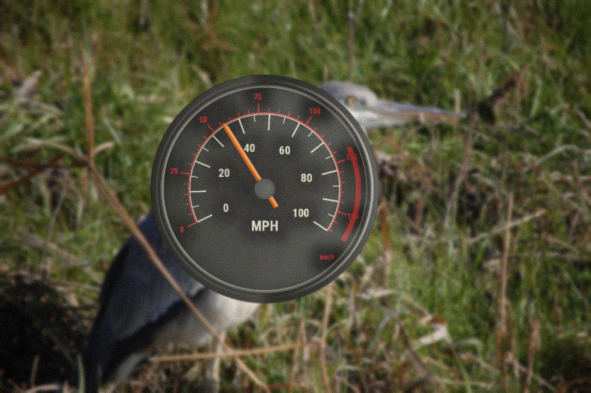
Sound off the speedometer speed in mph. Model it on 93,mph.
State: 35,mph
